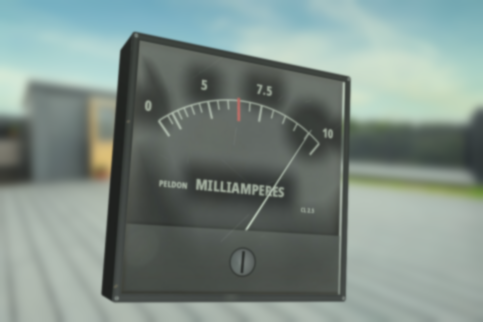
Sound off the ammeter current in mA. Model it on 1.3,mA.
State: 9.5,mA
